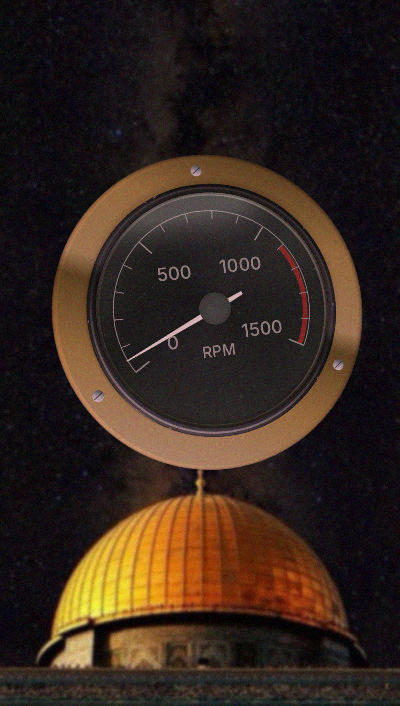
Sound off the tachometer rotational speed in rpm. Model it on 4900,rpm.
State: 50,rpm
